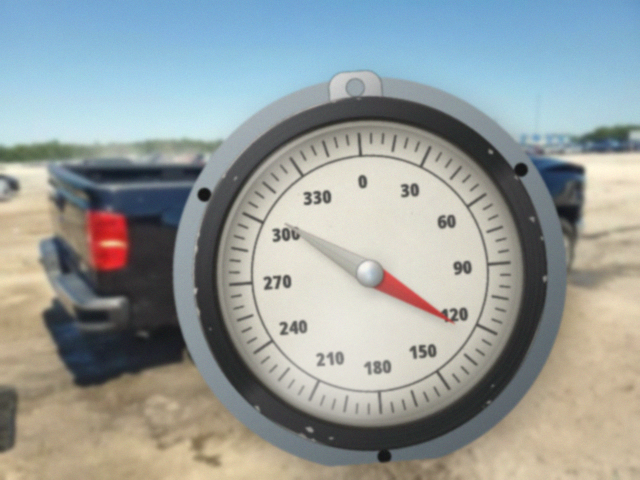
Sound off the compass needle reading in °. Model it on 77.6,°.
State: 125,°
